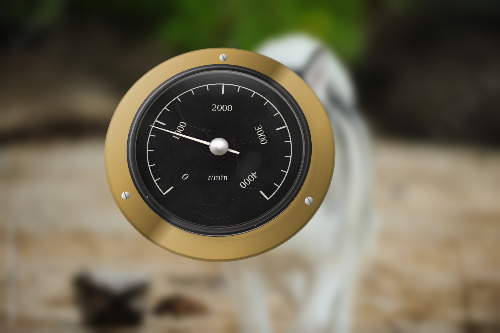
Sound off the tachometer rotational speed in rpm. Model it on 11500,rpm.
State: 900,rpm
